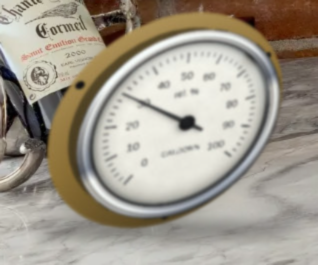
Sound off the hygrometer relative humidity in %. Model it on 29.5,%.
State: 30,%
